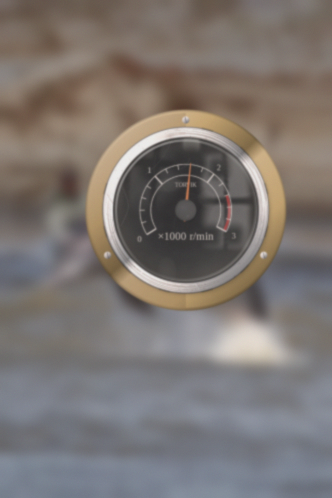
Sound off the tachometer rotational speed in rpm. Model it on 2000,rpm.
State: 1600,rpm
